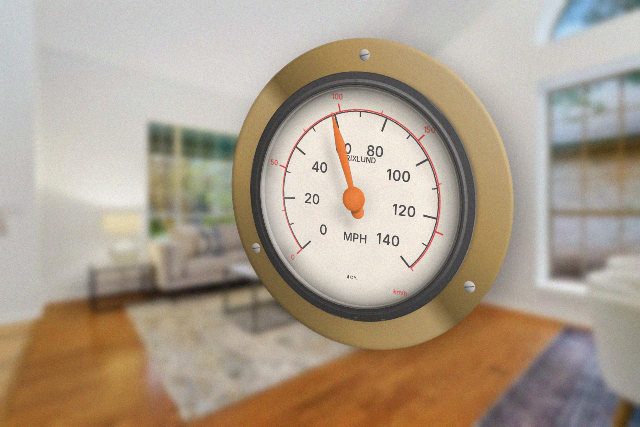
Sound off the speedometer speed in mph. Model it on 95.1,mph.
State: 60,mph
